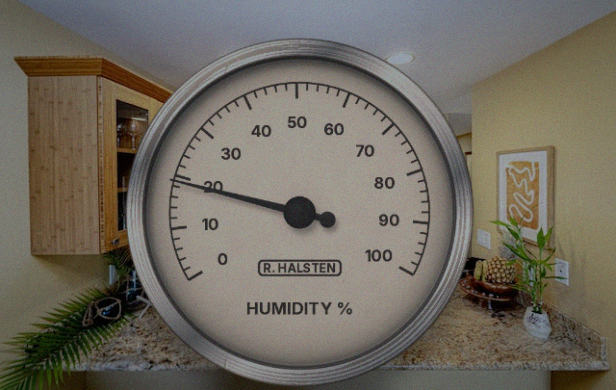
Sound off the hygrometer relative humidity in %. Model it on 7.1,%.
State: 19,%
